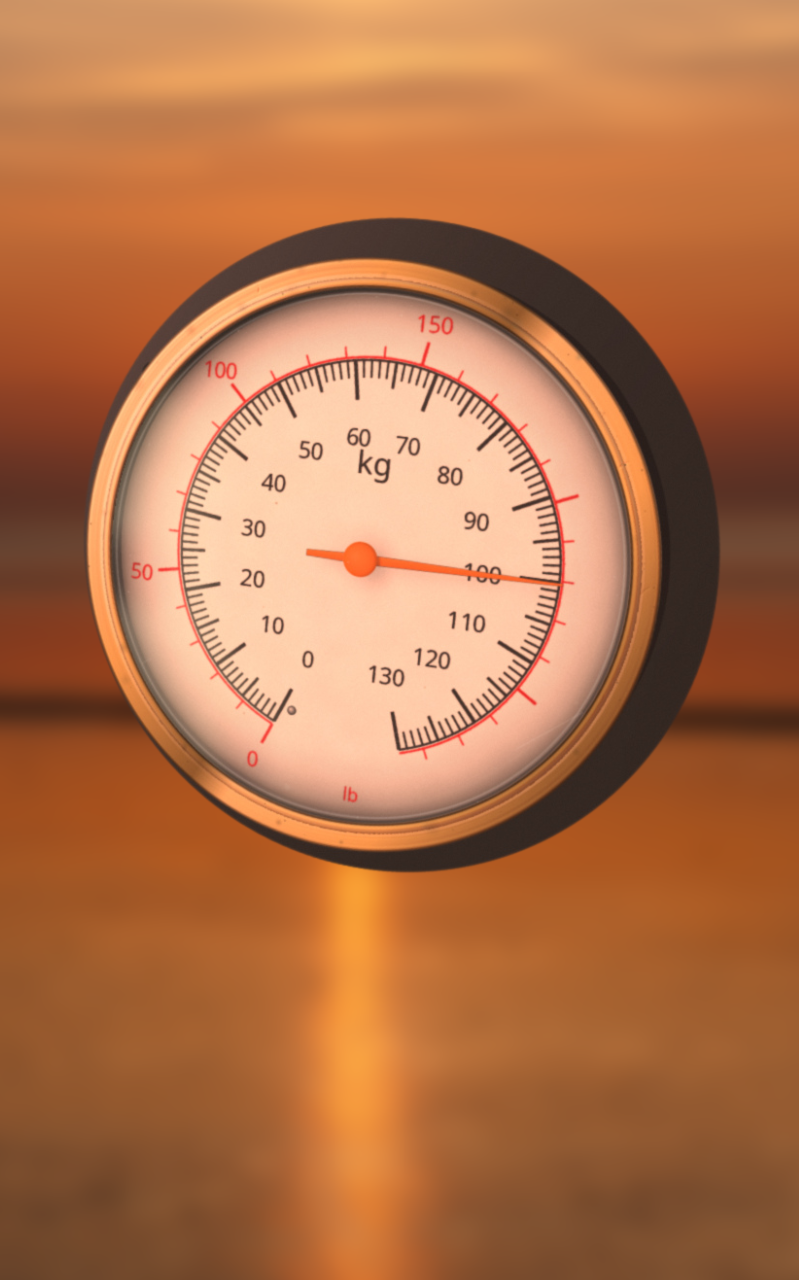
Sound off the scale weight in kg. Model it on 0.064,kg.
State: 100,kg
